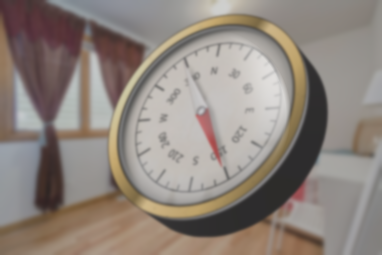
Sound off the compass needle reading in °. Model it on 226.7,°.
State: 150,°
